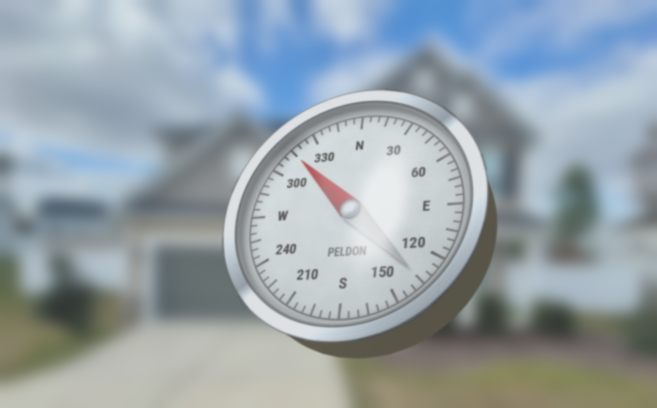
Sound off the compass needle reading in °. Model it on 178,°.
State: 315,°
